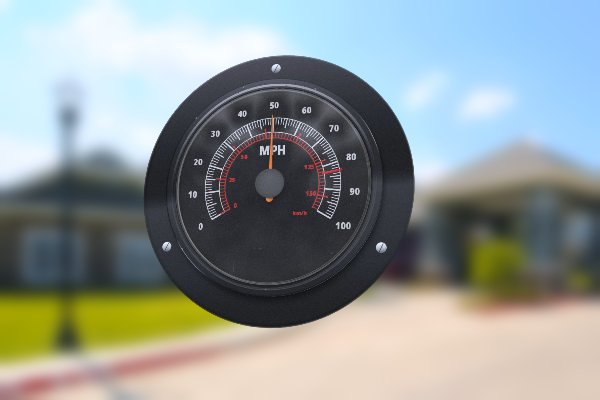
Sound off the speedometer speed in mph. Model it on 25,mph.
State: 50,mph
